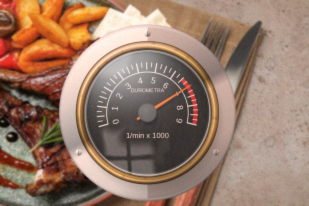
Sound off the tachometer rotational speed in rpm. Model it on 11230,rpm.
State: 7000,rpm
